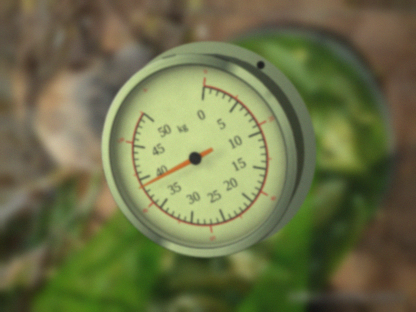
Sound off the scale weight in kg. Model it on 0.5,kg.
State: 39,kg
